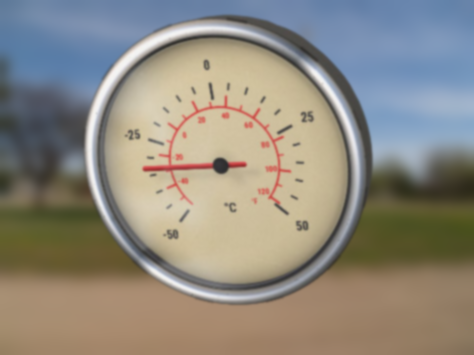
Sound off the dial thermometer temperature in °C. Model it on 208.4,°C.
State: -32.5,°C
